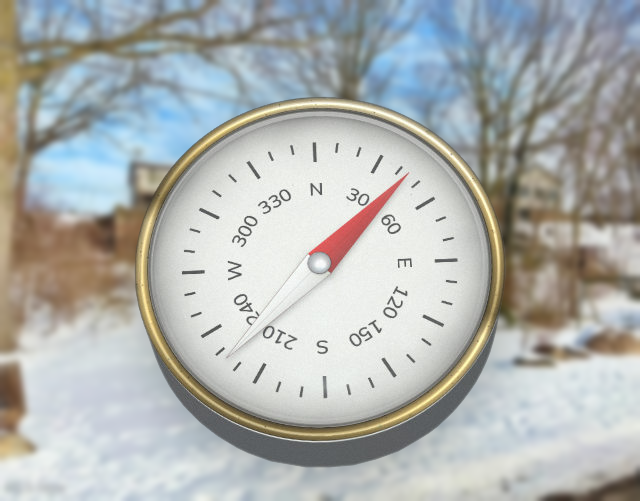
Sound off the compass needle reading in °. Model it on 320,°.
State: 45,°
